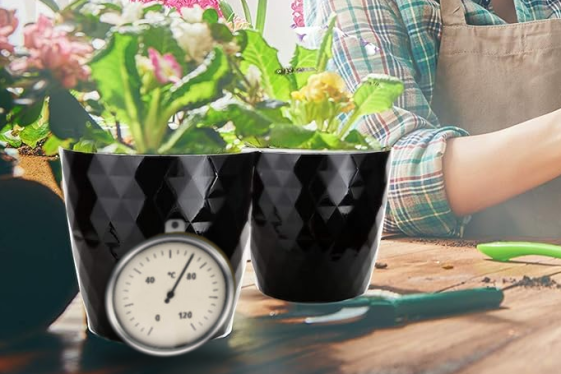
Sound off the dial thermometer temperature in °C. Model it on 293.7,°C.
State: 72,°C
